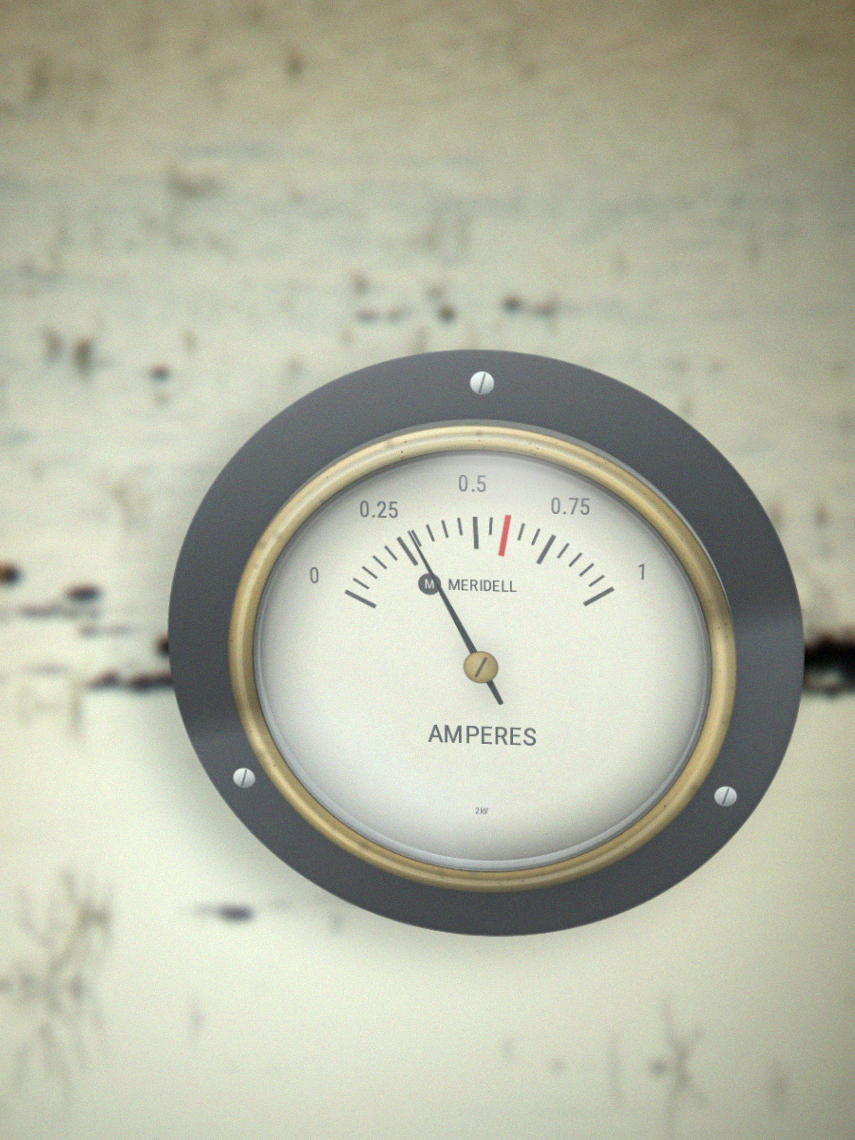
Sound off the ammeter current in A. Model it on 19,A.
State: 0.3,A
